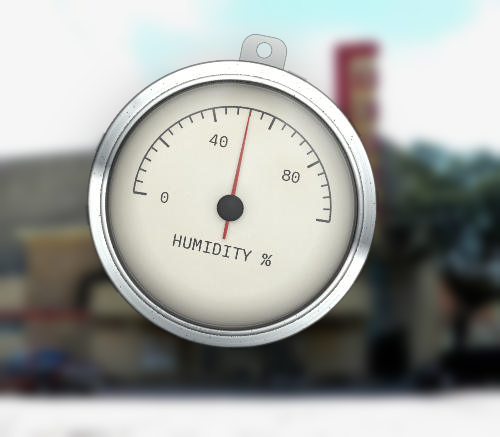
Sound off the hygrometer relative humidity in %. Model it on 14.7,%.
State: 52,%
